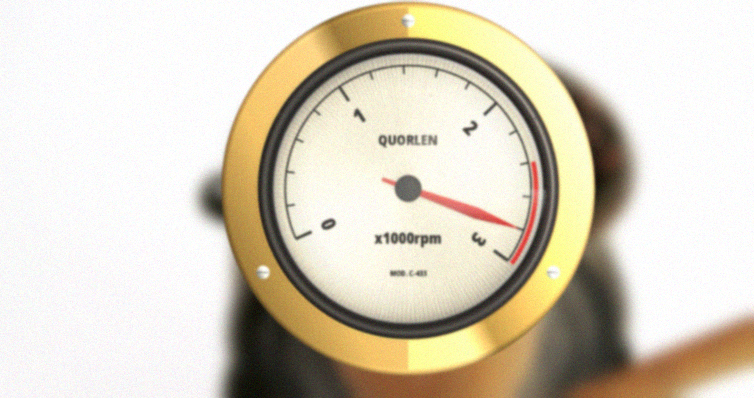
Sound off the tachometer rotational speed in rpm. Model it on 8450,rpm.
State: 2800,rpm
